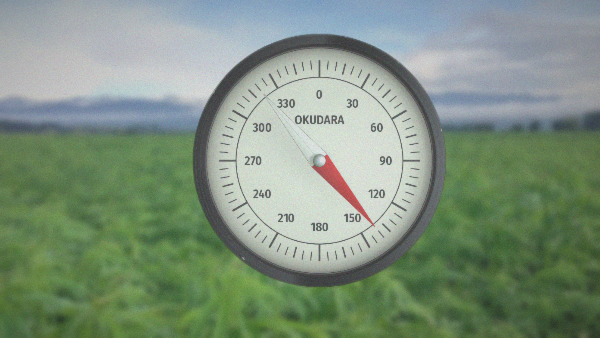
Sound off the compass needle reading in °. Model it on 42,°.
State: 140,°
